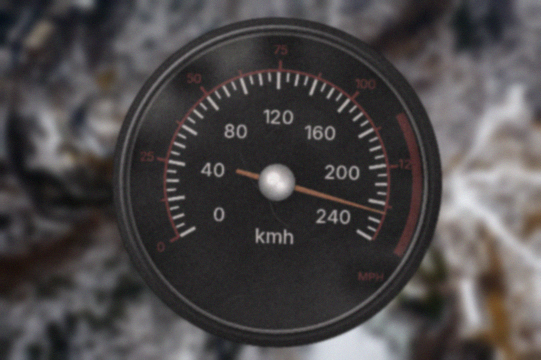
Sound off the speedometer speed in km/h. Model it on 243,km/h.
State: 225,km/h
